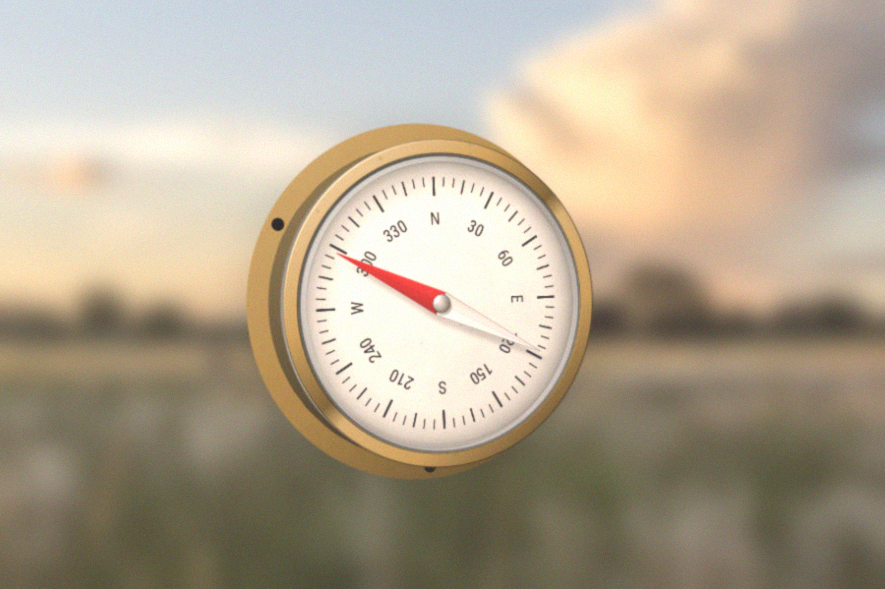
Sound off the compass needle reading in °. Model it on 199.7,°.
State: 297.5,°
